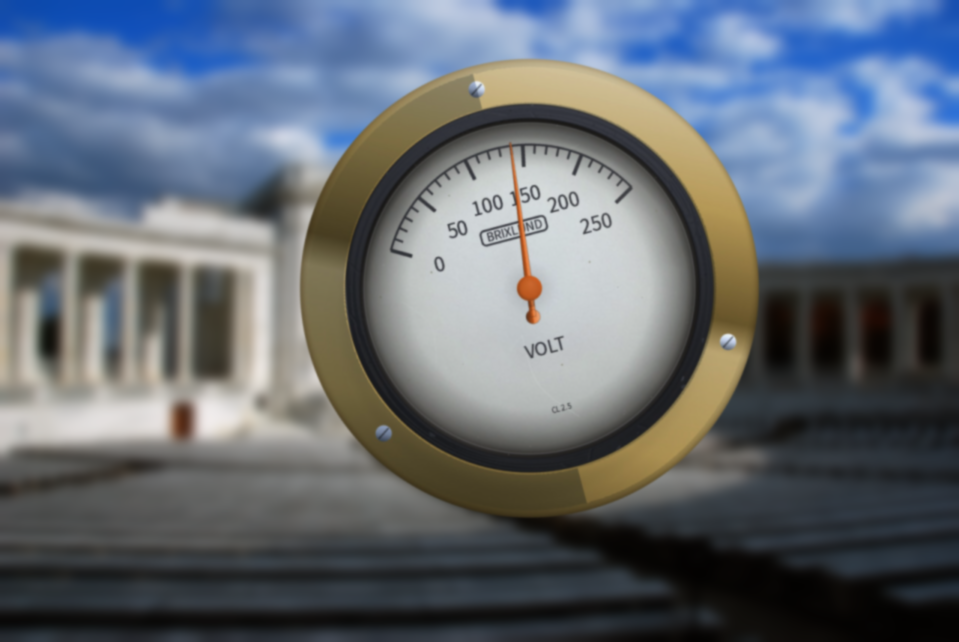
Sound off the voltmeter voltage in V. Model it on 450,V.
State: 140,V
